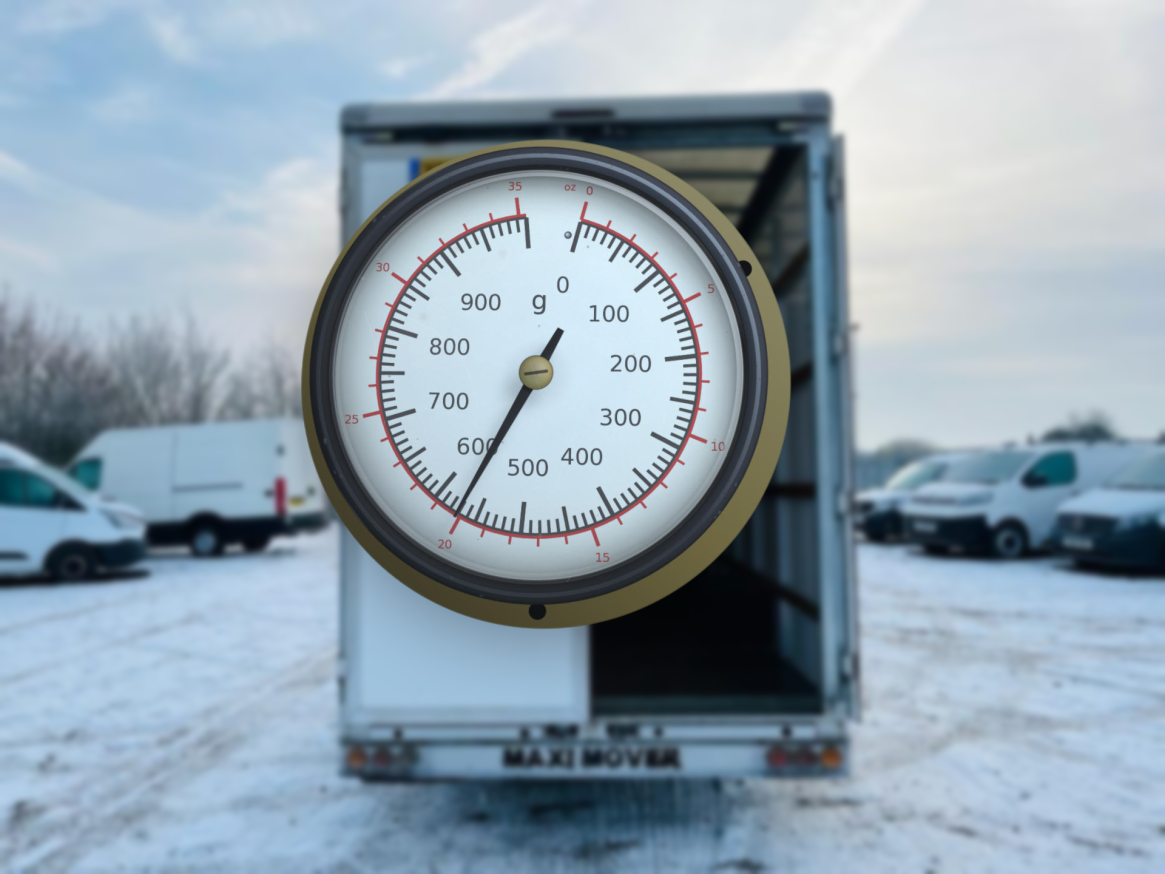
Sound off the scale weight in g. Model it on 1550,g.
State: 570,g
